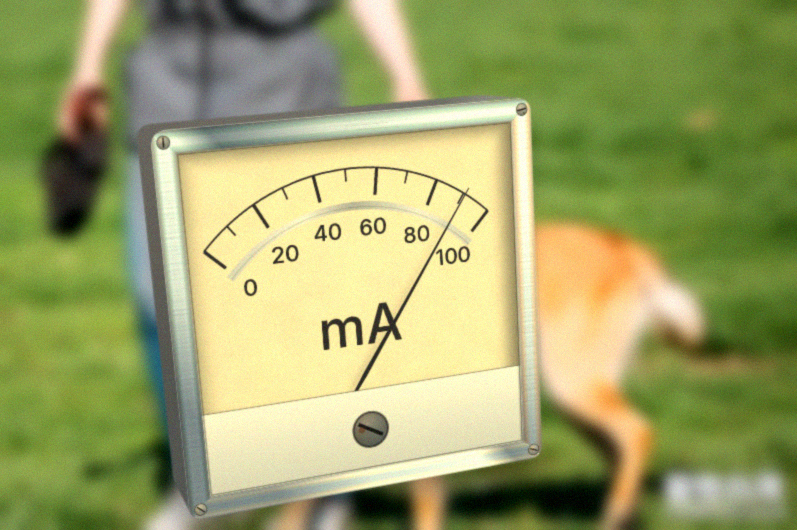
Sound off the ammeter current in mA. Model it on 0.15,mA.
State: 90,mA
